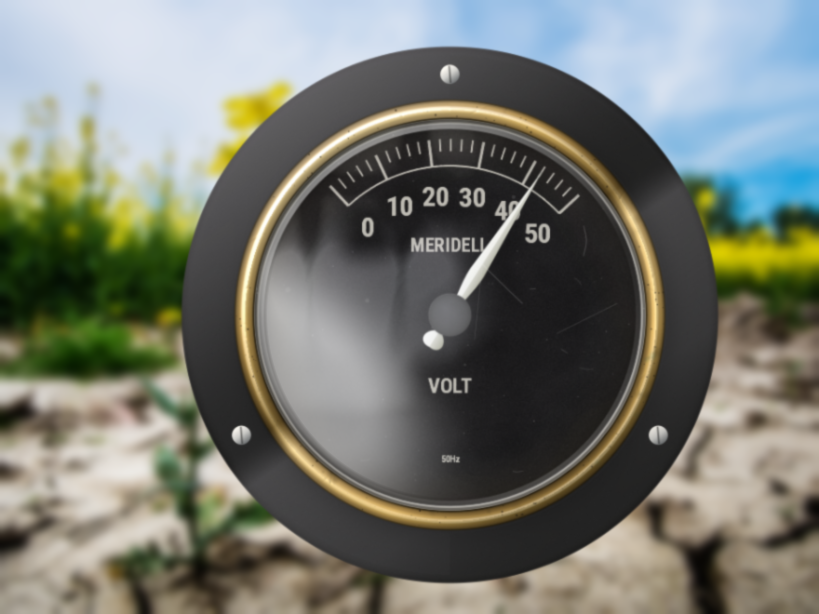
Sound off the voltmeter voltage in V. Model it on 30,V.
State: 42,V
